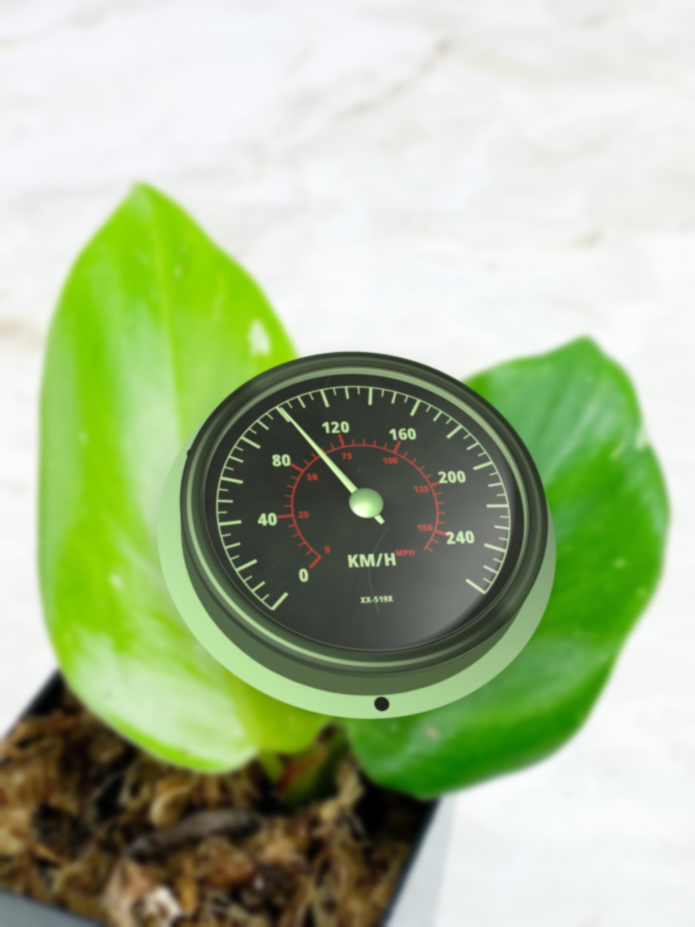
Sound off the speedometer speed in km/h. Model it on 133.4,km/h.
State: 100,km/h
